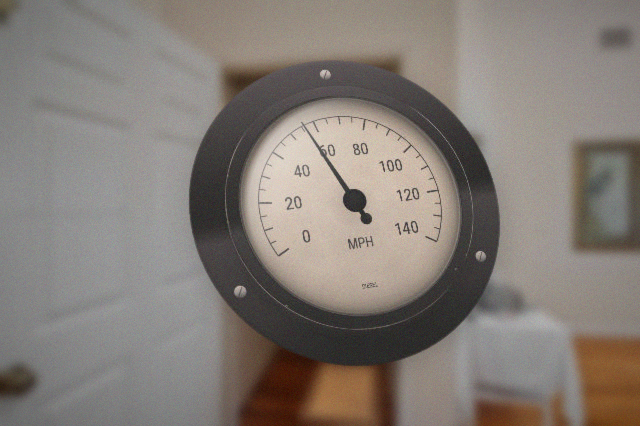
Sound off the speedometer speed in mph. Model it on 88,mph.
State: 55,mph
